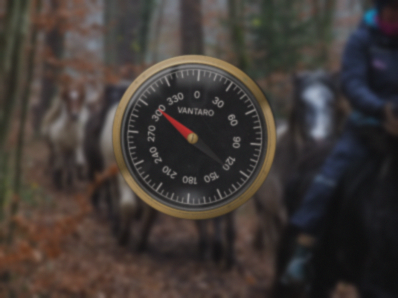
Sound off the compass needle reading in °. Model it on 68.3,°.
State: 305,°
